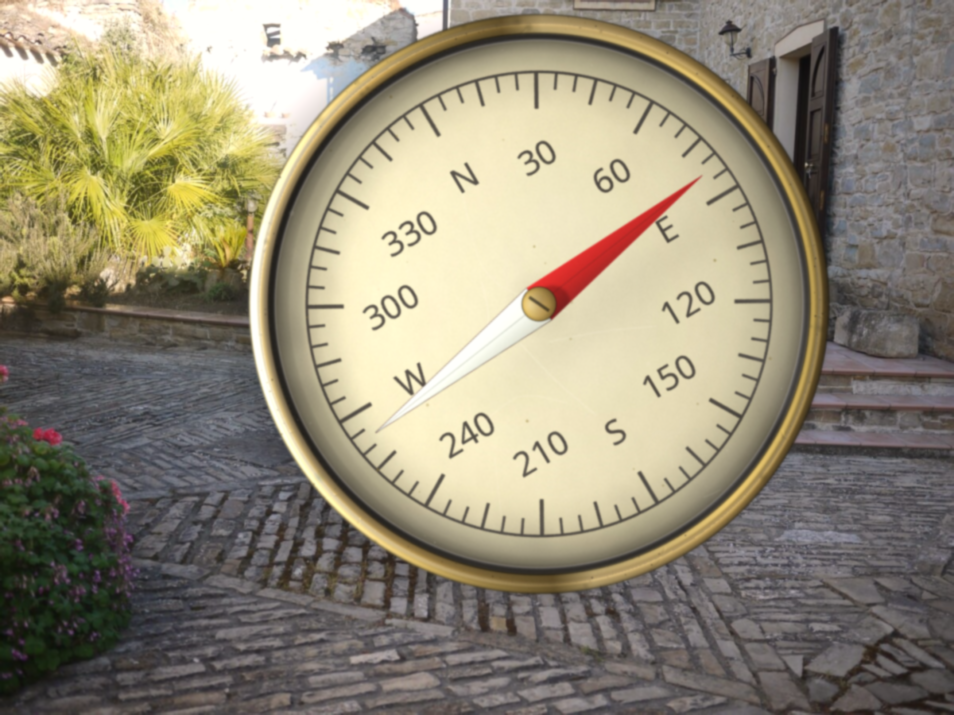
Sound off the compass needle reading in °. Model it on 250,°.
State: 82.5,°
